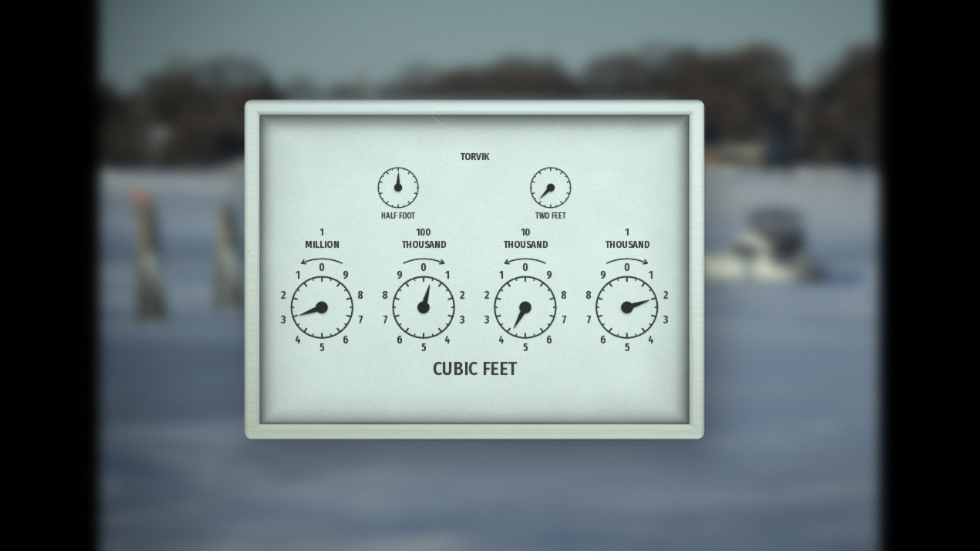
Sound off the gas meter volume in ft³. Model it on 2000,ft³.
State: 304200,ft³
